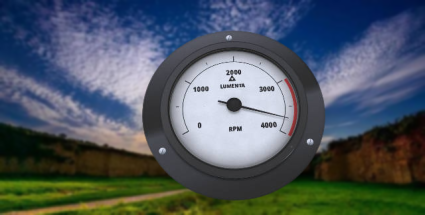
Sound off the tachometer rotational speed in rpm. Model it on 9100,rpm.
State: 3750,rpm
